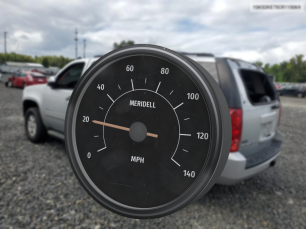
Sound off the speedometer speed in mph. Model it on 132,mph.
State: 20,mph
